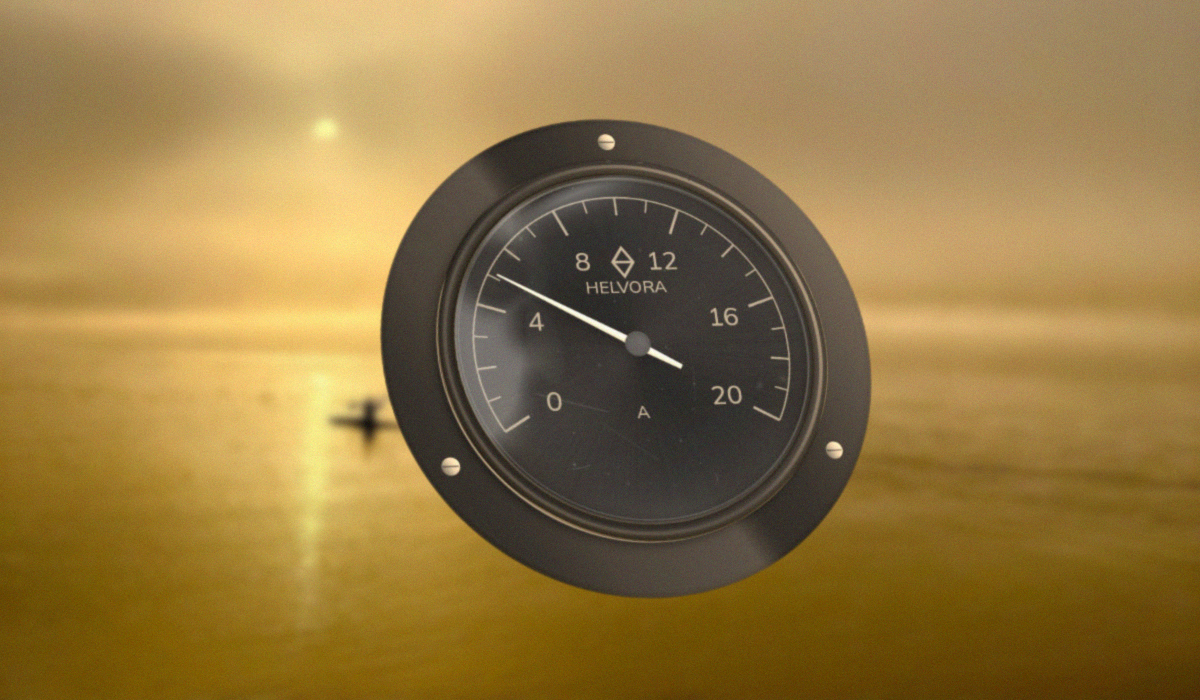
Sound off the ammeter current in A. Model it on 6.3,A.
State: 5,A
